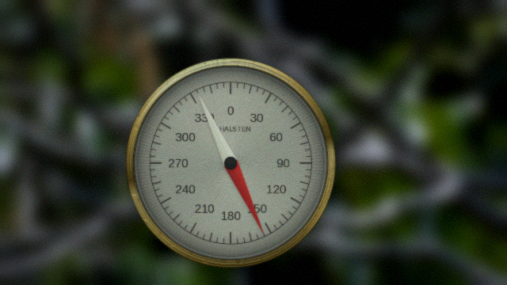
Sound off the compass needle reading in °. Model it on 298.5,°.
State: 155,°
